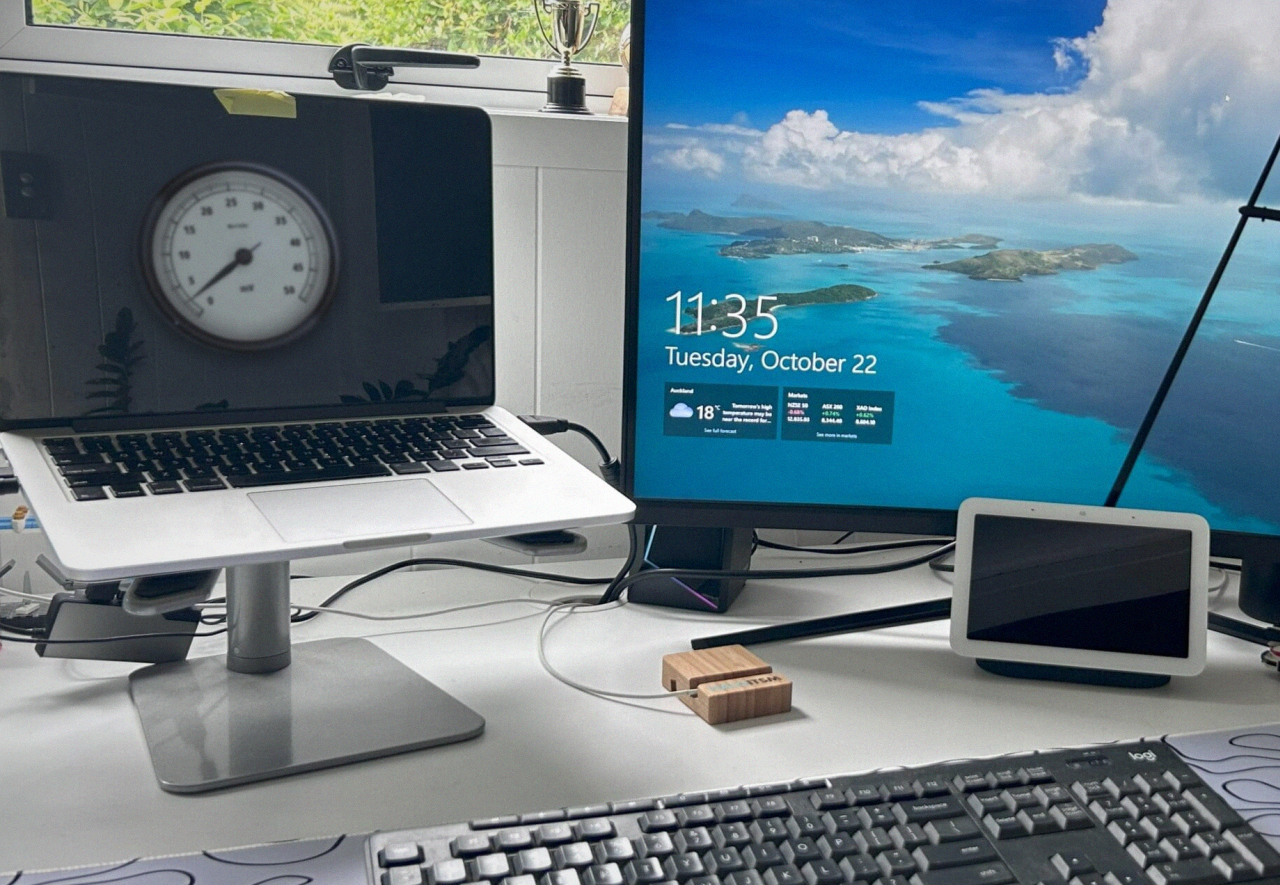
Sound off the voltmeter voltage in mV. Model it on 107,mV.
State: 2.5,mV
